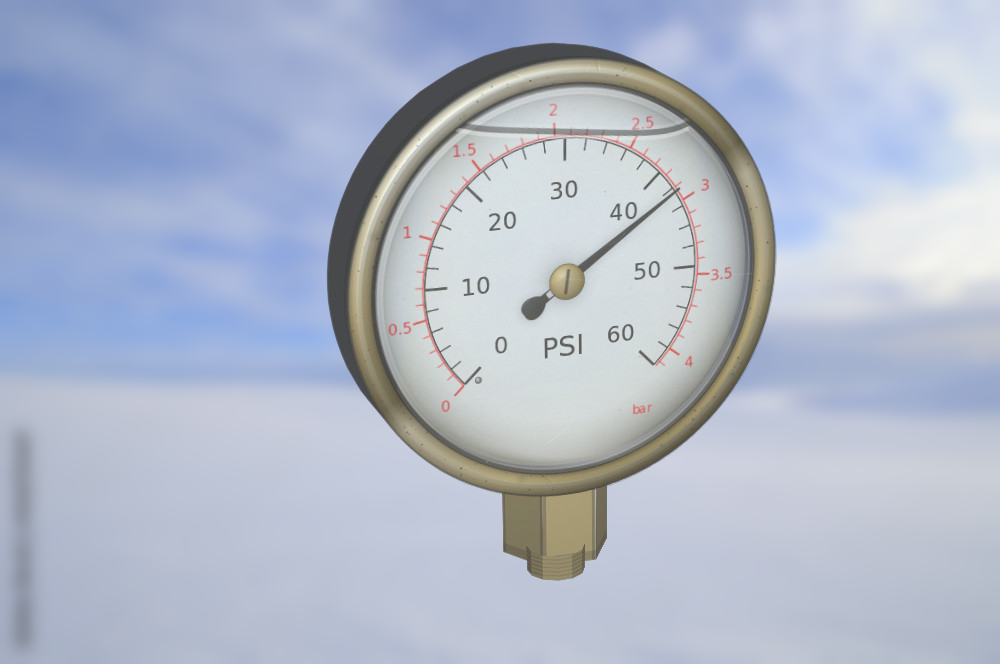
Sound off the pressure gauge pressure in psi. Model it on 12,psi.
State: 42,psi
